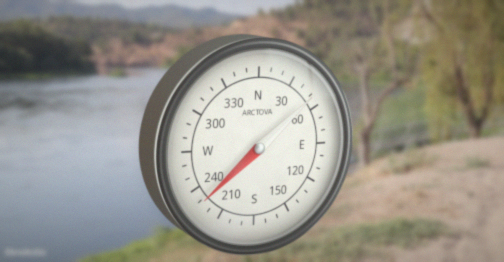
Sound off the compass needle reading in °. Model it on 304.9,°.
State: 230,°
